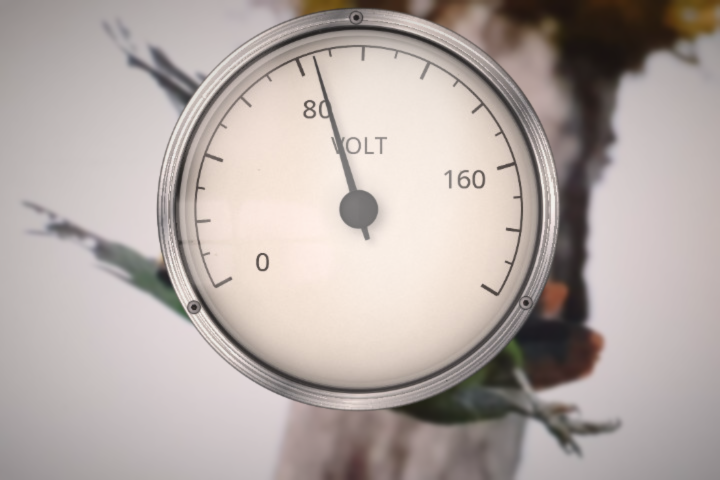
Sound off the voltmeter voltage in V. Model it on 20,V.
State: 85,V
